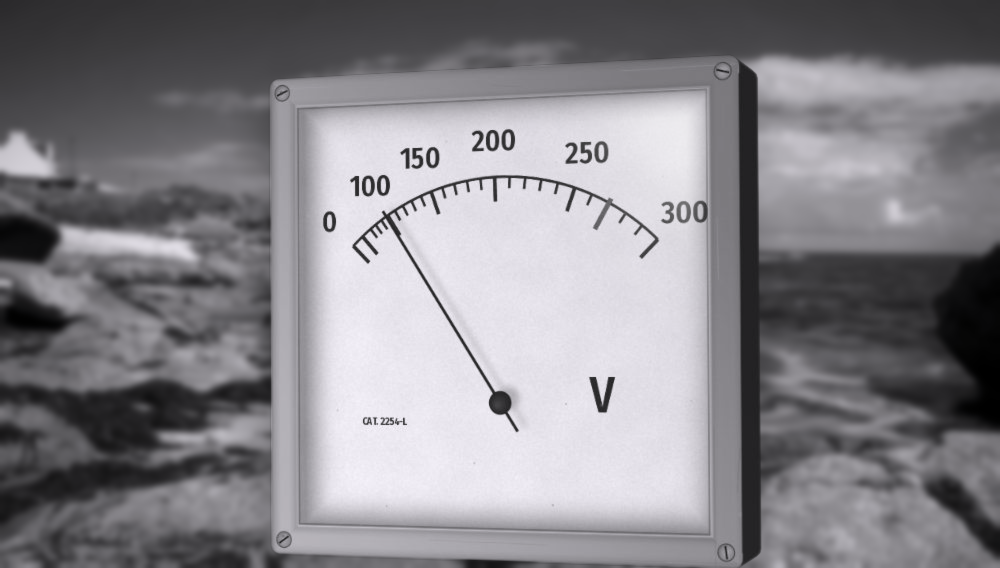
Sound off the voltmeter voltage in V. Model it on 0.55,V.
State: 100,V
